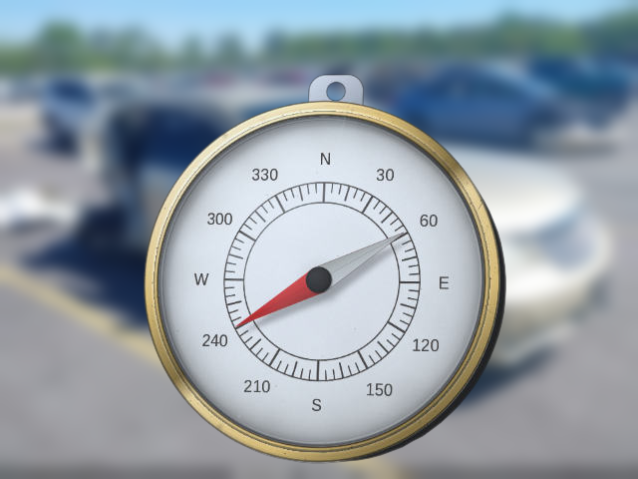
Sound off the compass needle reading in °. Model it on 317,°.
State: 240,°
